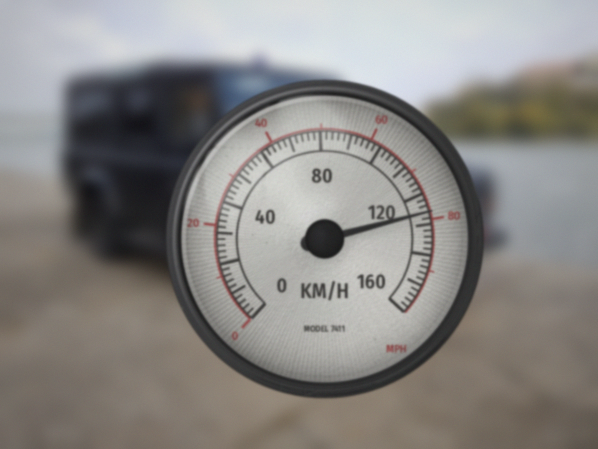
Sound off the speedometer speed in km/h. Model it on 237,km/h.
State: 126,km/h
